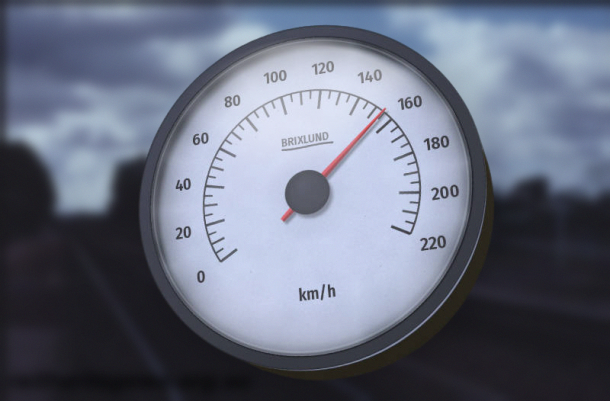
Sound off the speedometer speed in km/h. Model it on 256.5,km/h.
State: 155,km/h
